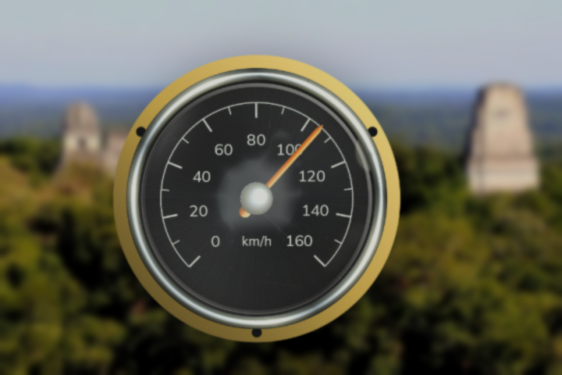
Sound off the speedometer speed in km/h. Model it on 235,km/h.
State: 105,km/h
